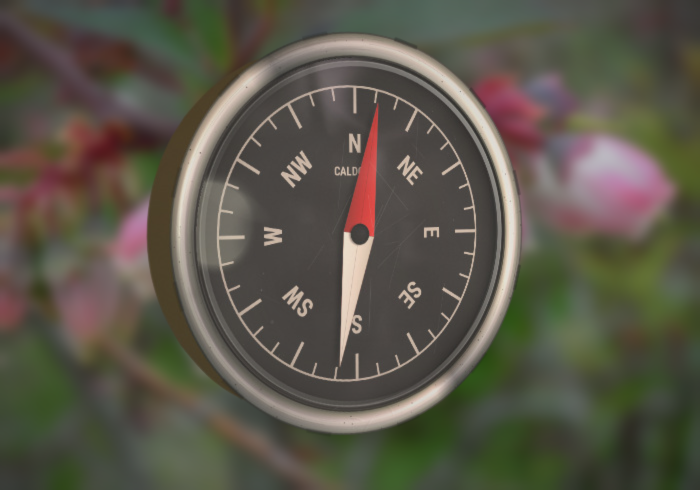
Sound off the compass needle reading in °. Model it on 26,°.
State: 10,°
